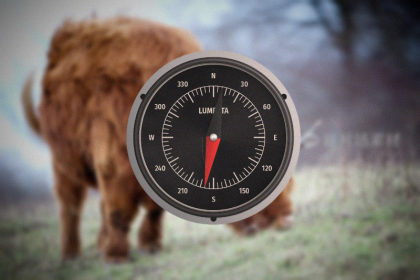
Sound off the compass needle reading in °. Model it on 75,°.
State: 190,°
